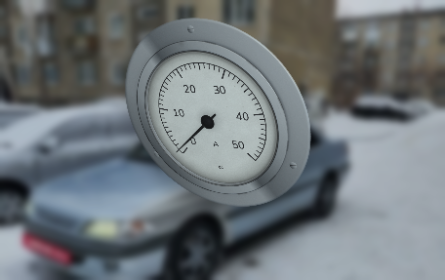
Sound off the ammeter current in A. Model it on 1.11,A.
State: 1,A
